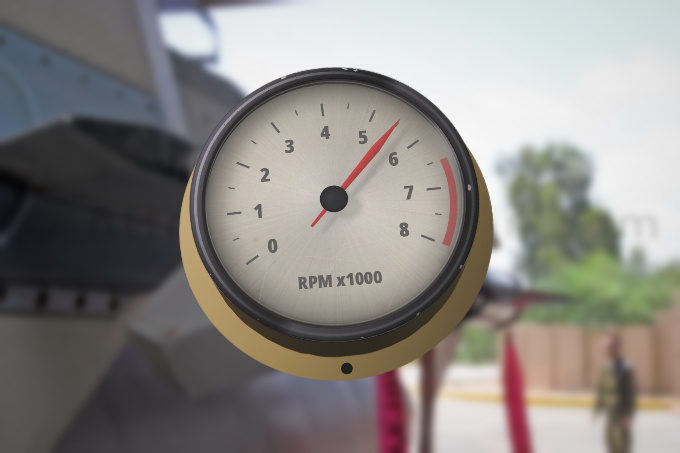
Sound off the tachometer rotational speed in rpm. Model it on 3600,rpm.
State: 5500,rpm
